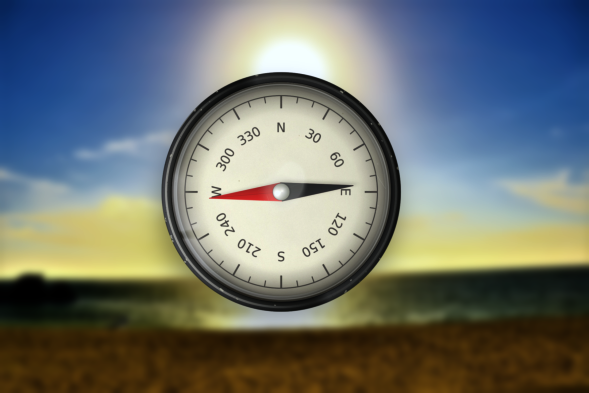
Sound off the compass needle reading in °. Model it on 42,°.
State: 265,°
